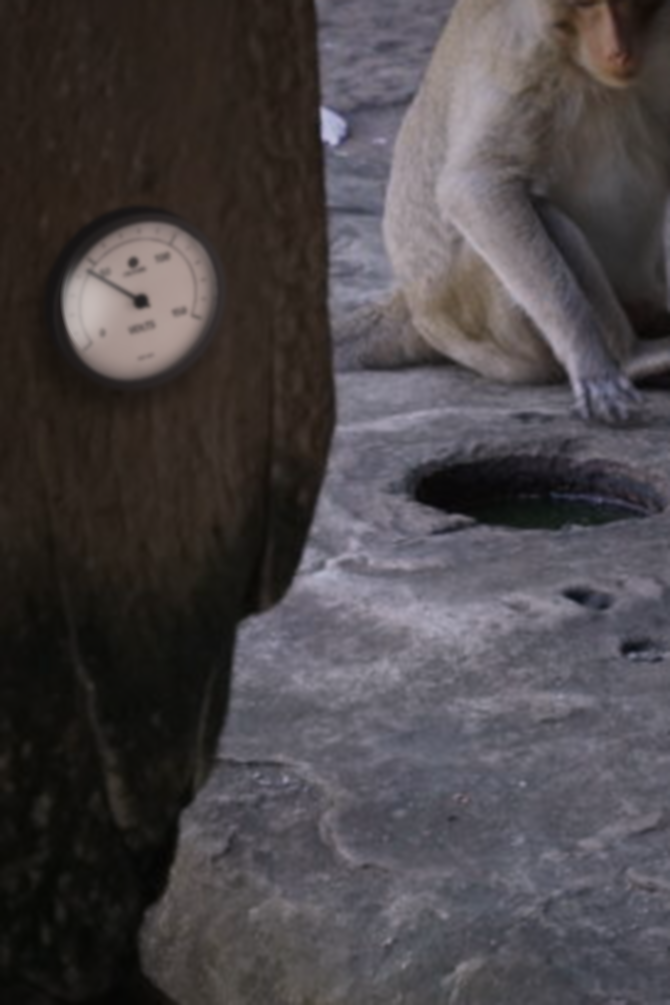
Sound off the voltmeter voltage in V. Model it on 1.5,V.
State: 45,V
